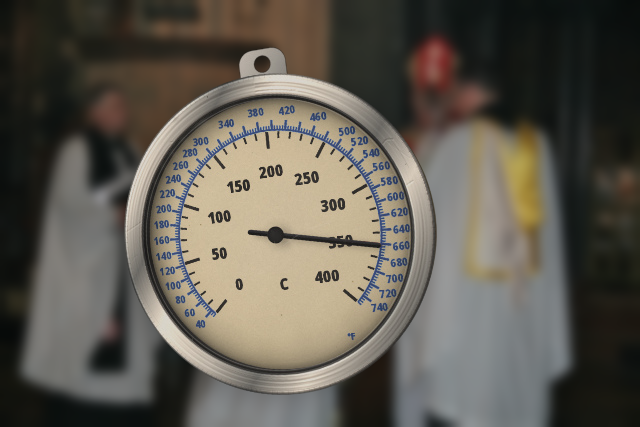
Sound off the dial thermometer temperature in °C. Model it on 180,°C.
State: 350,°C
